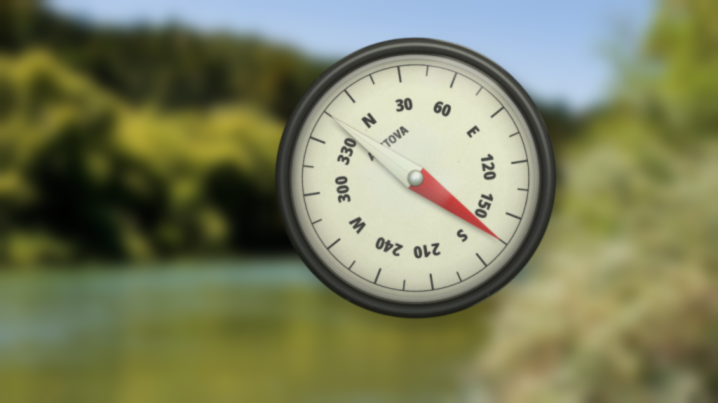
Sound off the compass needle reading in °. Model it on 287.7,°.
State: 165,°
